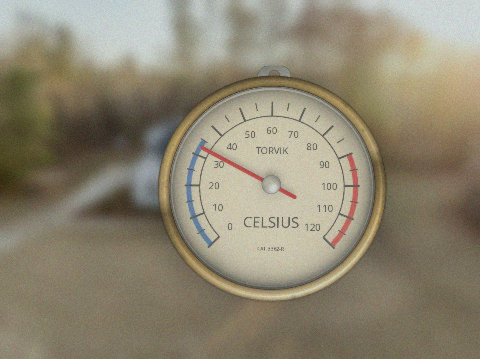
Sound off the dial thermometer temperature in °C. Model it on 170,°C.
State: 32.5,°C
